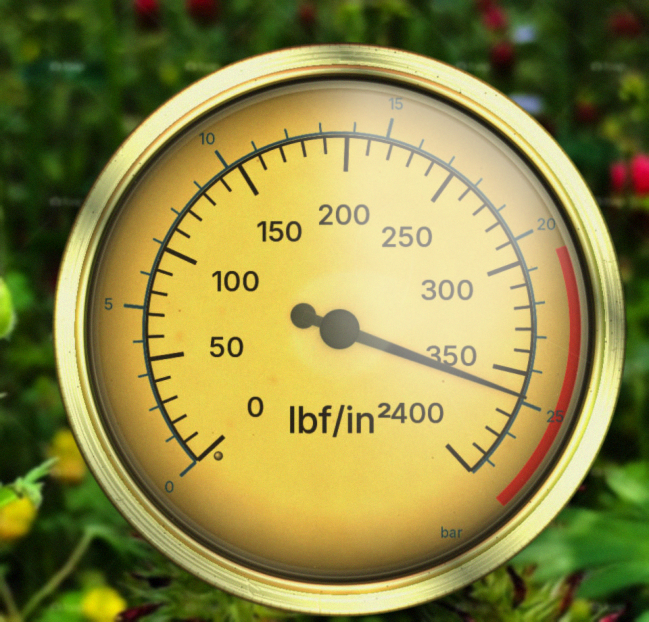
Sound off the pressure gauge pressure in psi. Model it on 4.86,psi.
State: 360,psi
